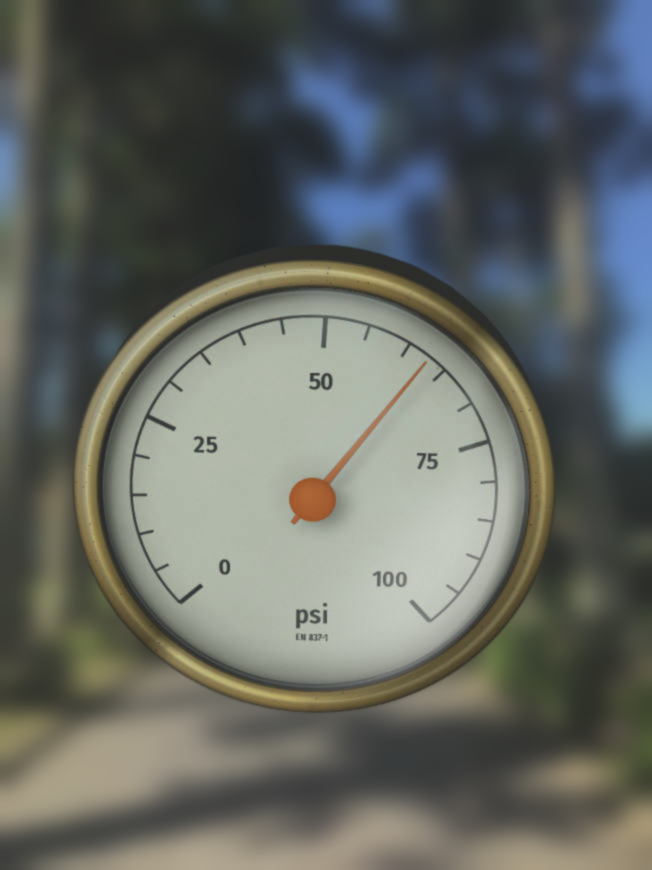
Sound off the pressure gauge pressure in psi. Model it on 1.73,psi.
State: 62.5,psi
